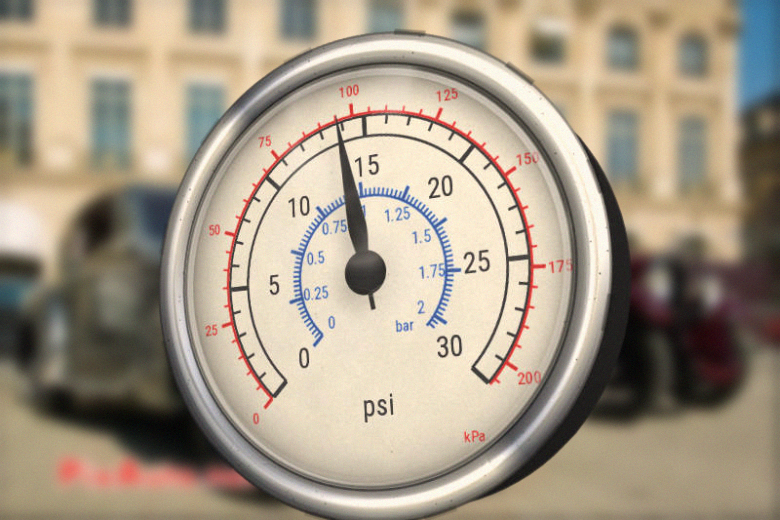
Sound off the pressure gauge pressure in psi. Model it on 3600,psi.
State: 14,psi
